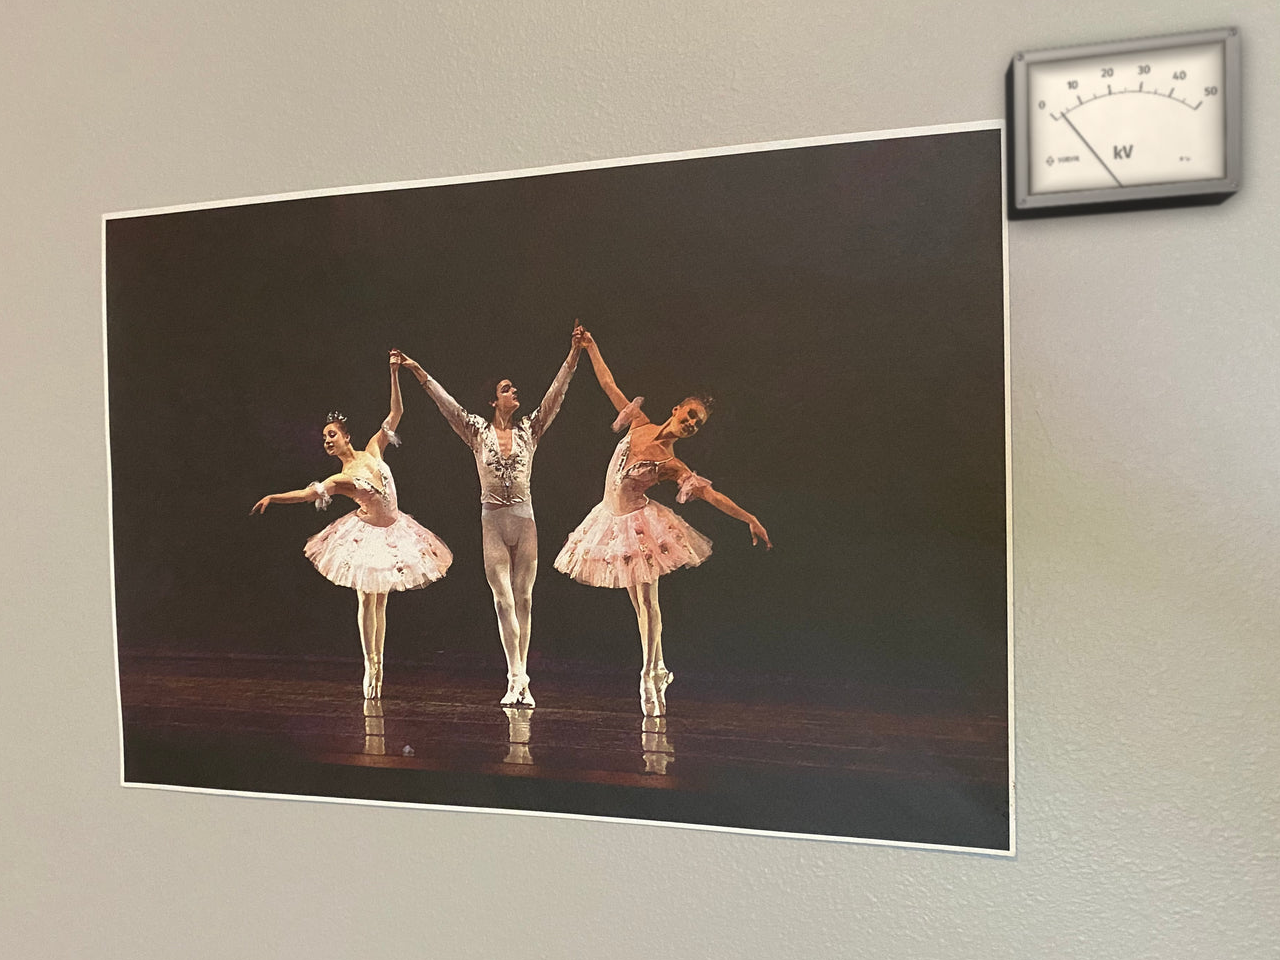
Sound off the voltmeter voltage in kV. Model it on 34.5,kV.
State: 2.5,kV
